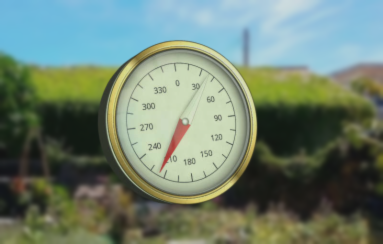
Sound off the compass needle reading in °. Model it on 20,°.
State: 217.5,°
